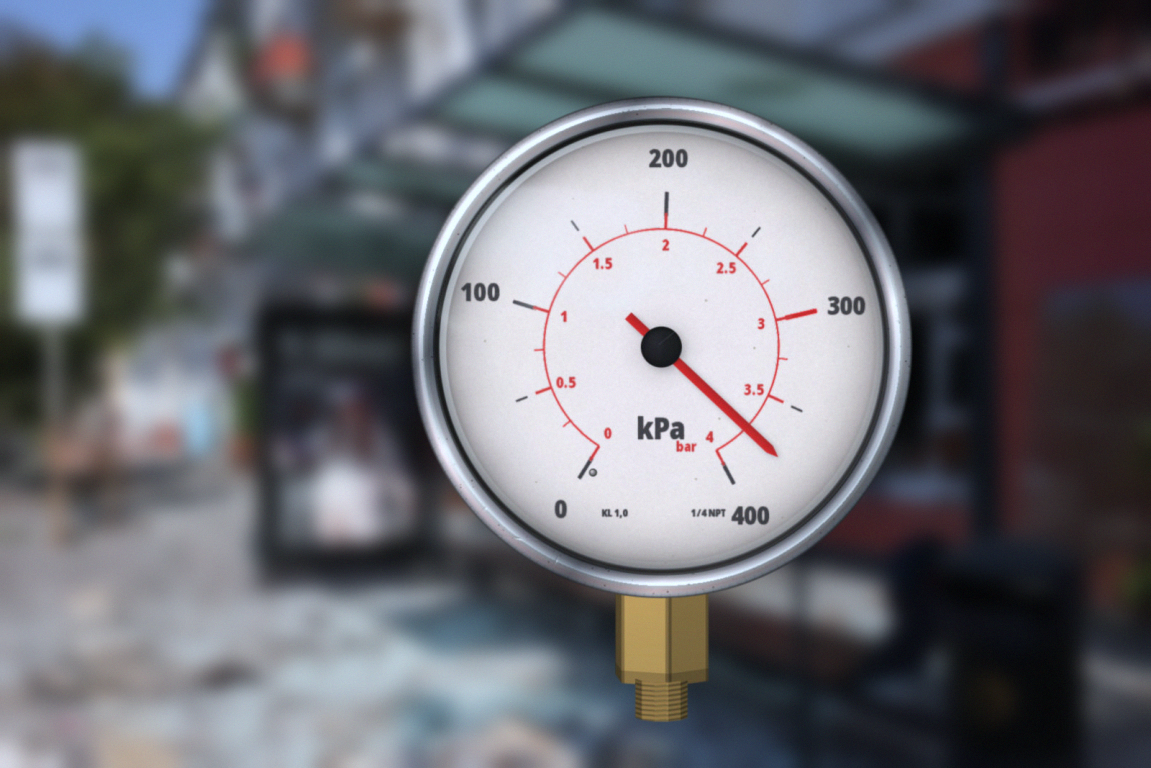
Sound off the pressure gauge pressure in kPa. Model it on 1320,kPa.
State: 375,kPa
